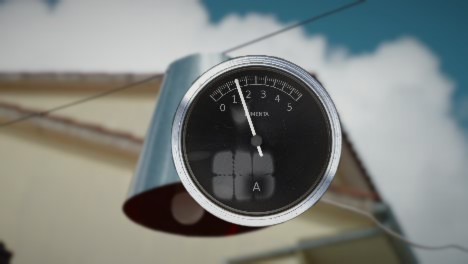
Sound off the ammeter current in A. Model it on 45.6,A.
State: 1.5,A
